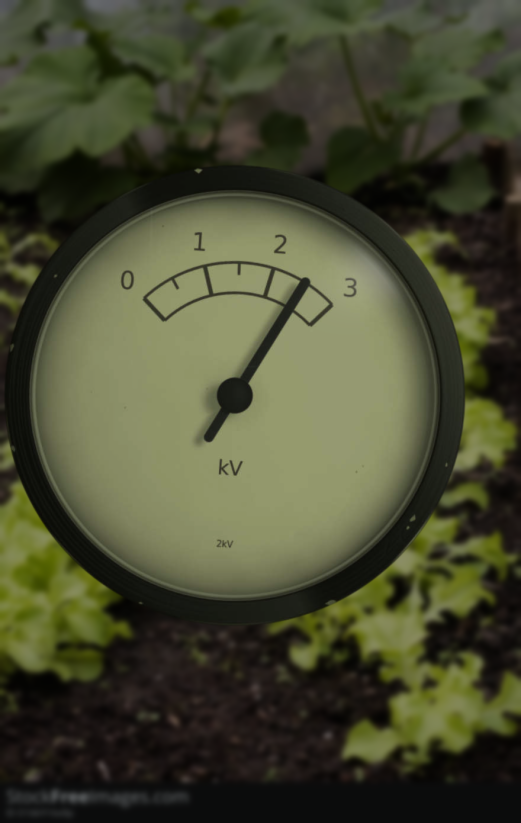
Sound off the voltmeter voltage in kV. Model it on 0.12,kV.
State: 2.5,kV
